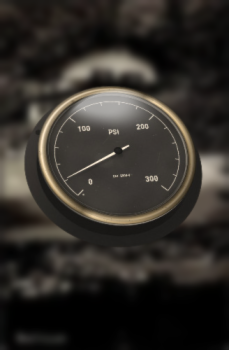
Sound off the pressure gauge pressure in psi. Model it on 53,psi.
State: 20,psi
